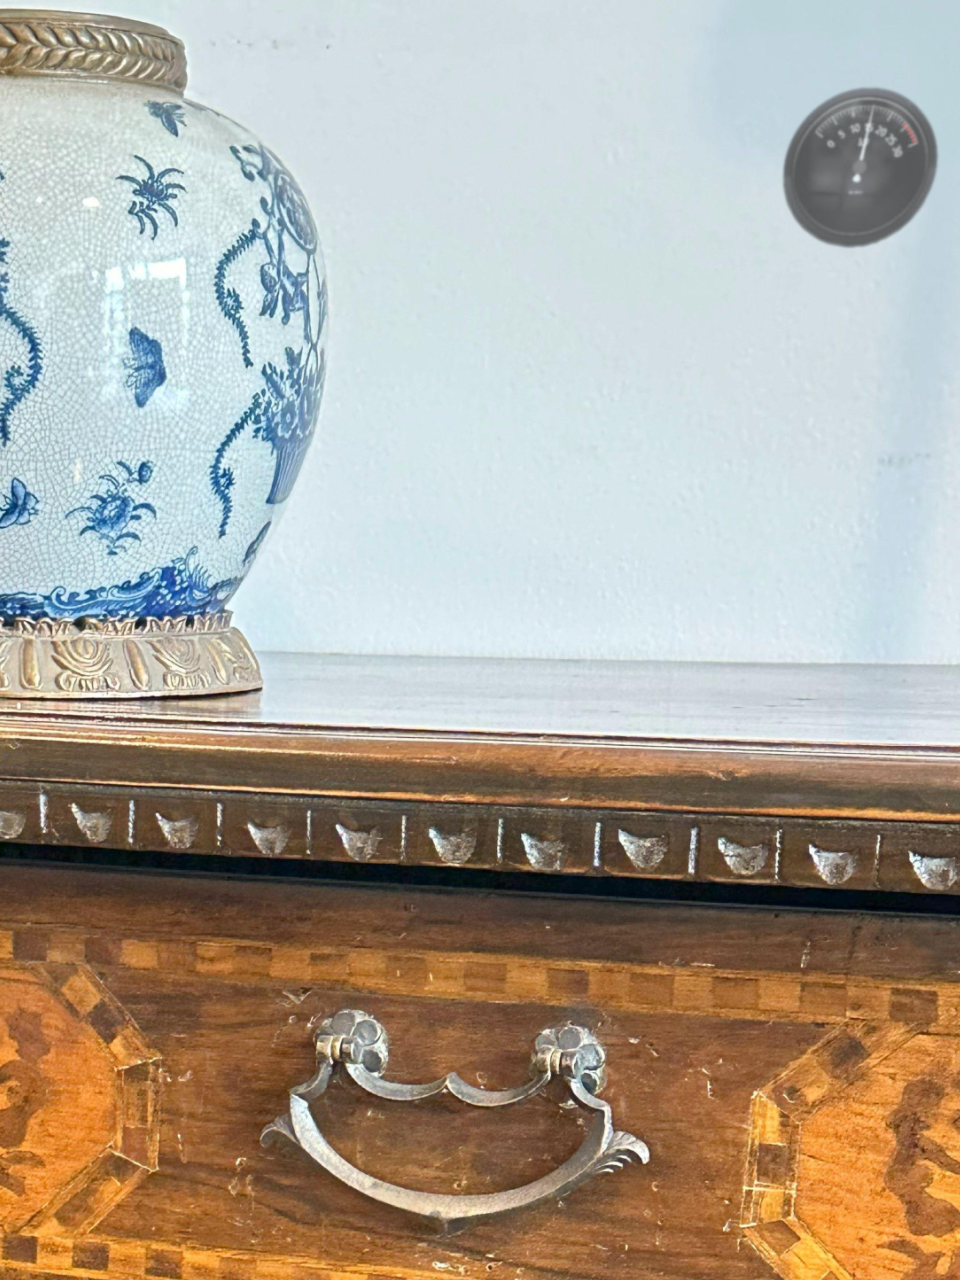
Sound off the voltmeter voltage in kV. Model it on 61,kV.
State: 15,kV
